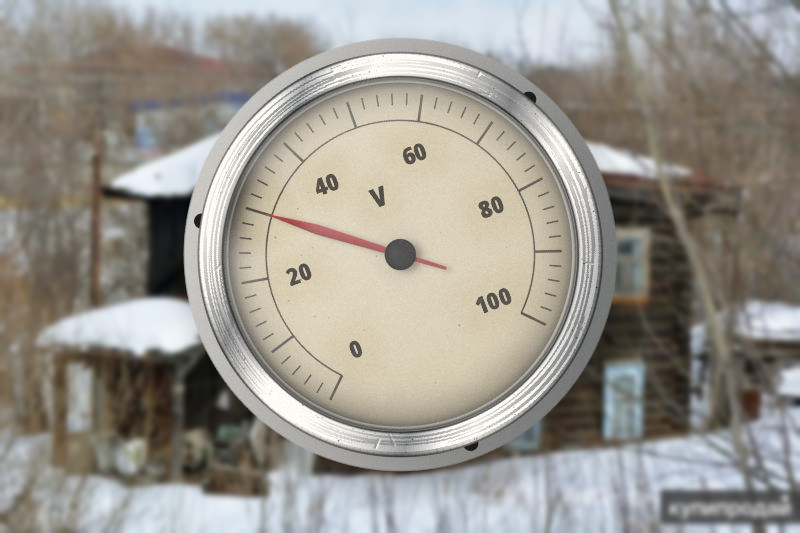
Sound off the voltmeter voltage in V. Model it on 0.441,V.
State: 30,V
